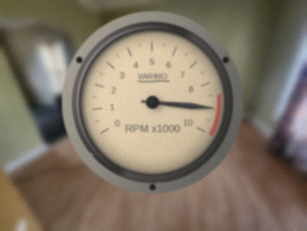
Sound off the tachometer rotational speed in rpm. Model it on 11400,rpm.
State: 9000,rpm
